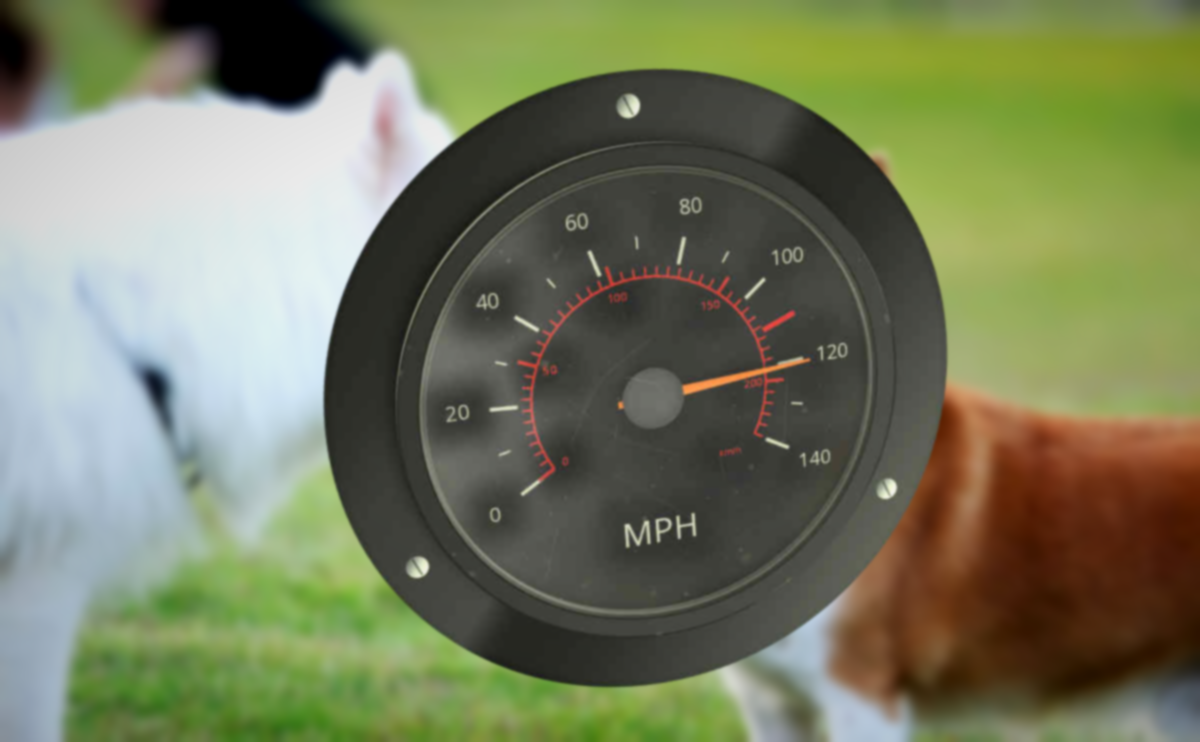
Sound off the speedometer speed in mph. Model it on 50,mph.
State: 120,mph
